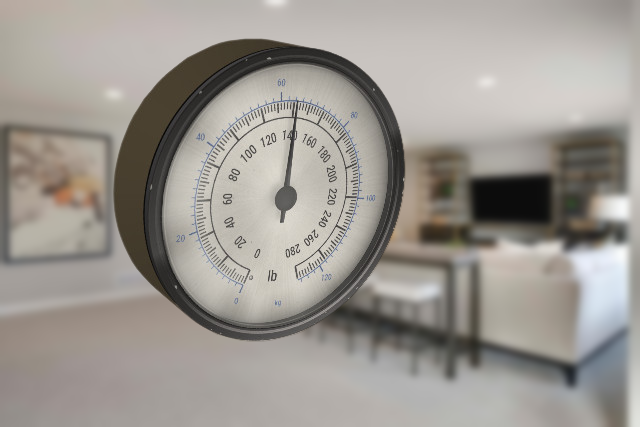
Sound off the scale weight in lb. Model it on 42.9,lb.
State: 140,lb
